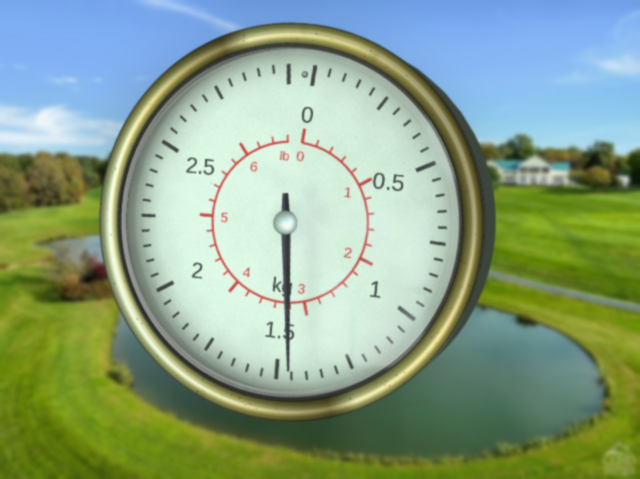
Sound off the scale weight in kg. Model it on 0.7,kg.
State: 1.45,kg
